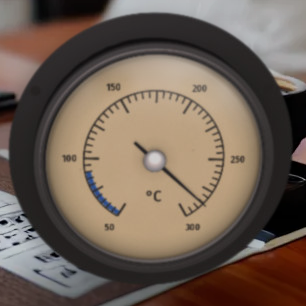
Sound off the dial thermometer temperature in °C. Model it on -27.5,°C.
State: 285,°C
